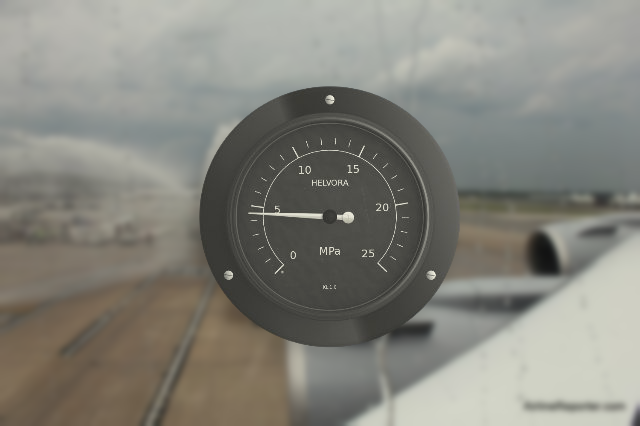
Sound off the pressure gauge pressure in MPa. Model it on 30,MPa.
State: 4.5,MPa
